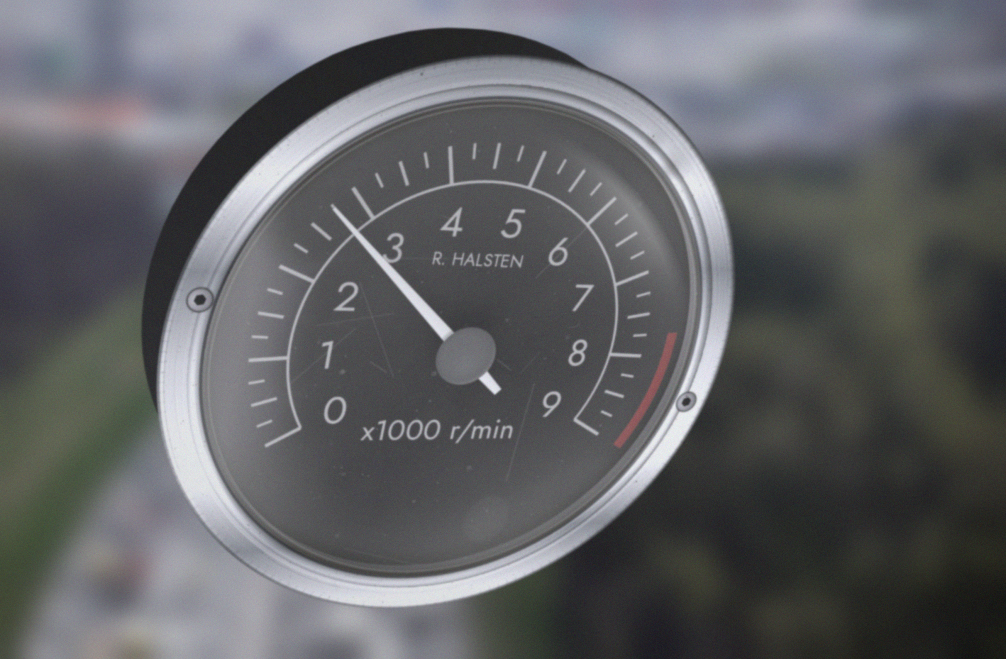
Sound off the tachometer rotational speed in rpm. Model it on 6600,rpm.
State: 2750,rpm
